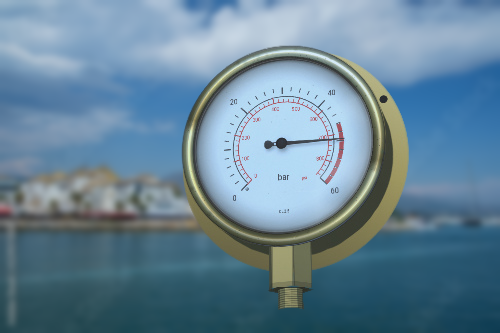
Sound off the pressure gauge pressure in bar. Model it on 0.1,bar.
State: 50,bar
